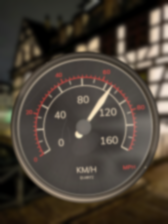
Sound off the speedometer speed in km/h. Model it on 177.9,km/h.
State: 105,km/h
